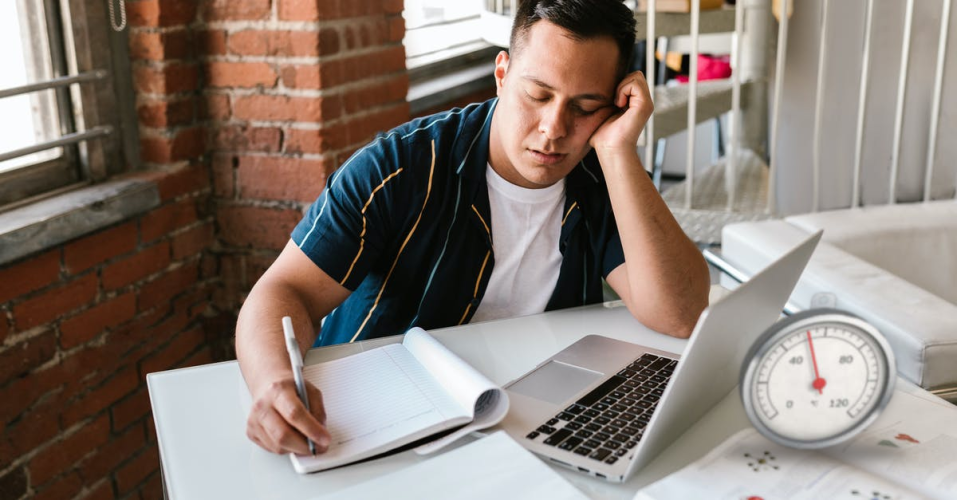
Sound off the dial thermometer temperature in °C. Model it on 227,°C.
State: 52,°C
